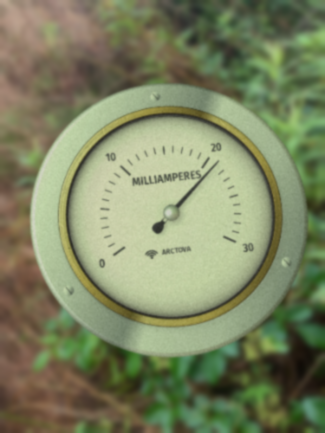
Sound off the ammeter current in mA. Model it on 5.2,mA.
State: 21,mA
